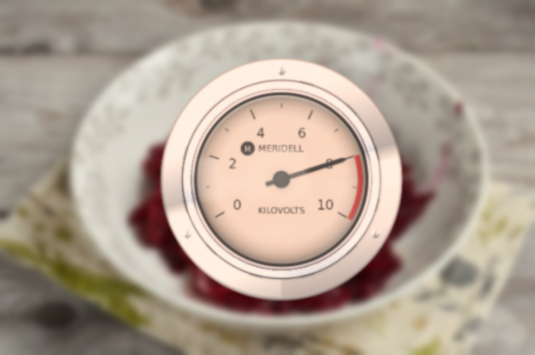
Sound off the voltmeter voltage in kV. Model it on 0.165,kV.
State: 8,kV
